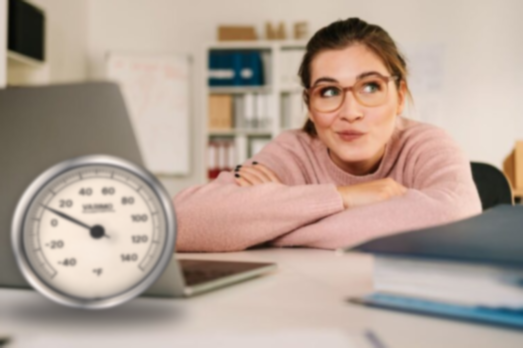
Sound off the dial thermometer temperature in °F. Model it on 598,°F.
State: 10,°F
